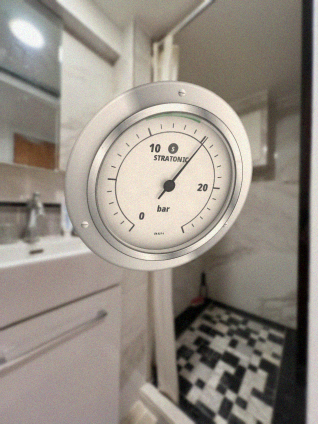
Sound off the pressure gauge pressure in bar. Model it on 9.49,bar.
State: 15,bar
